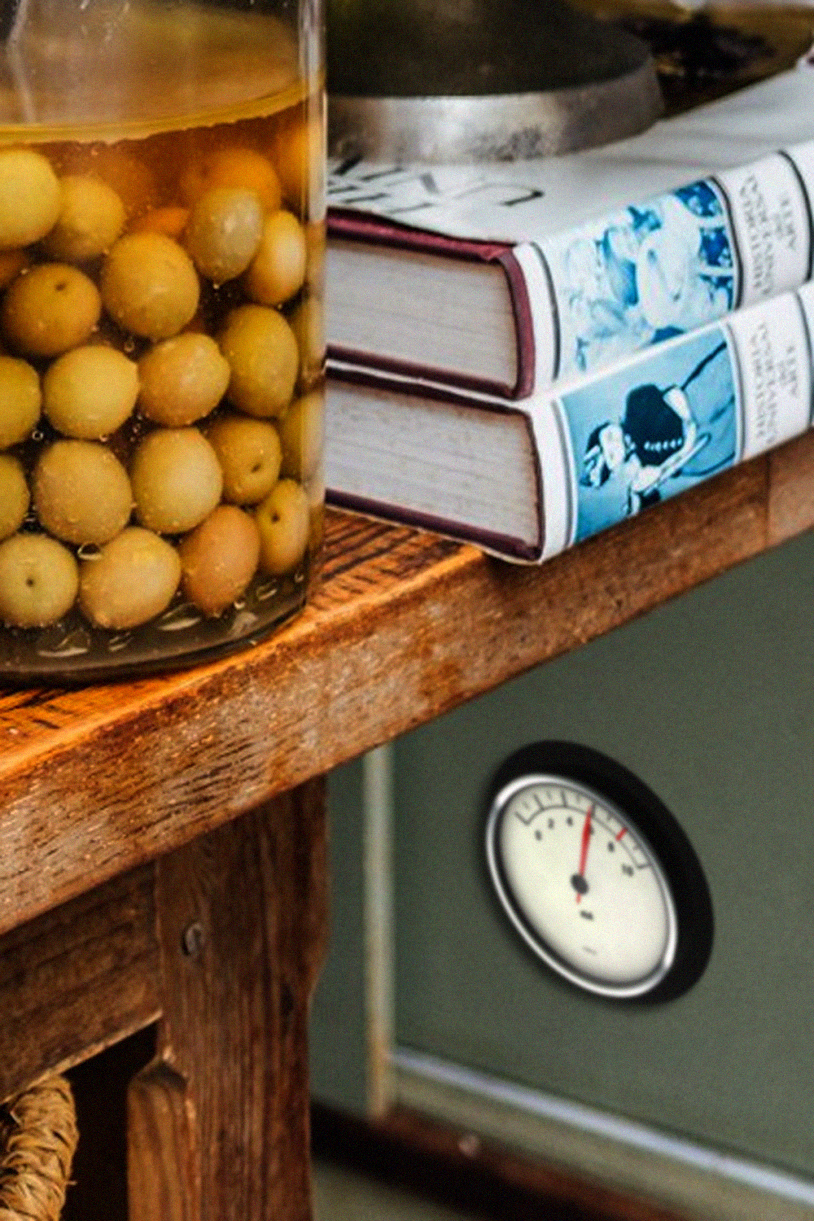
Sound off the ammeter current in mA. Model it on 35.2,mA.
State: 6,mA
